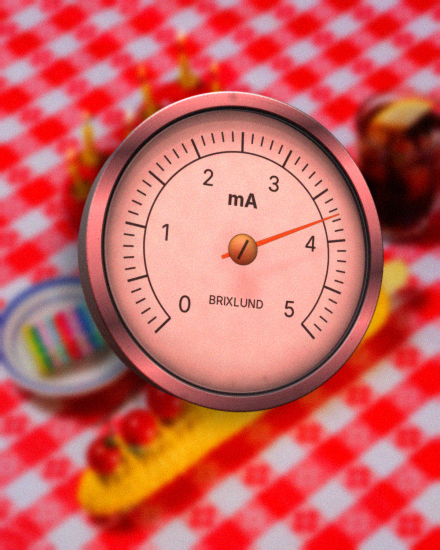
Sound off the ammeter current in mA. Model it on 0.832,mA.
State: 3.75,mA
